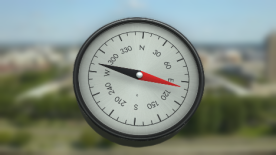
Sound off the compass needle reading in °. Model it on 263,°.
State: 100,°
